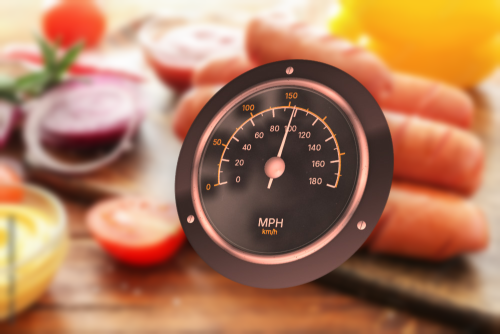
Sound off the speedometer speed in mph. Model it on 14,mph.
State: 100,mph
